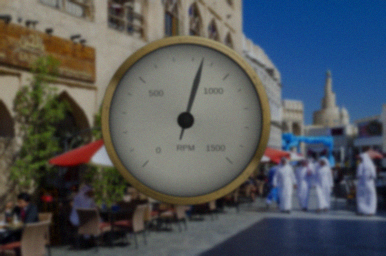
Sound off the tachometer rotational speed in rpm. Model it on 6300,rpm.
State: 850,rpm
